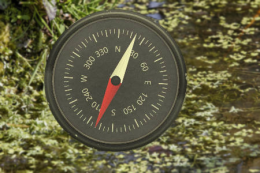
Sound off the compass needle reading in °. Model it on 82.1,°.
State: 200,°
